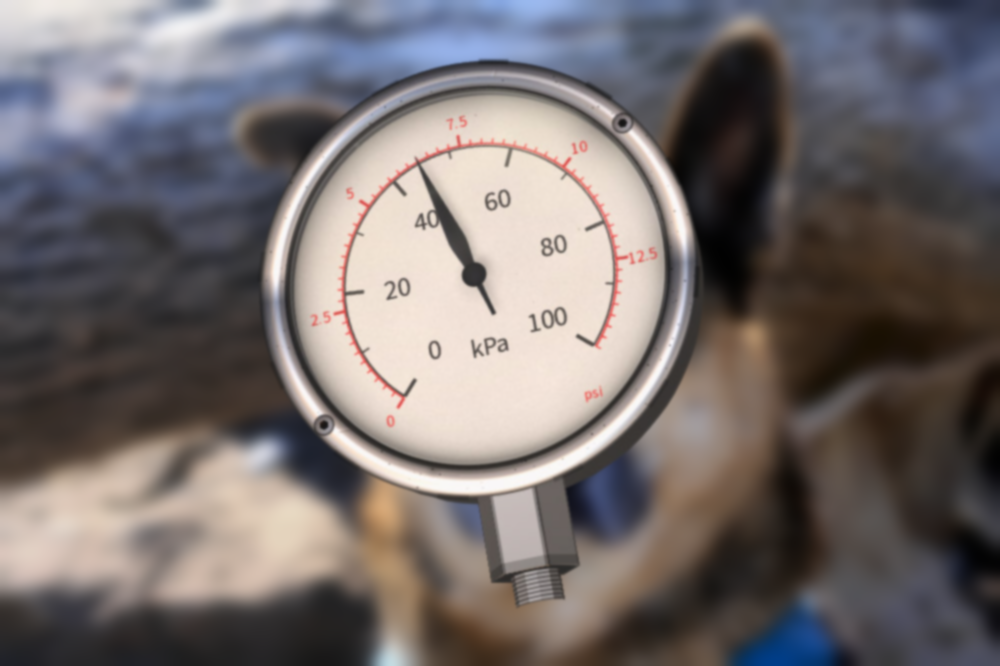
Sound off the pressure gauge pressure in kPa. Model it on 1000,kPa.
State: 45,kPa
